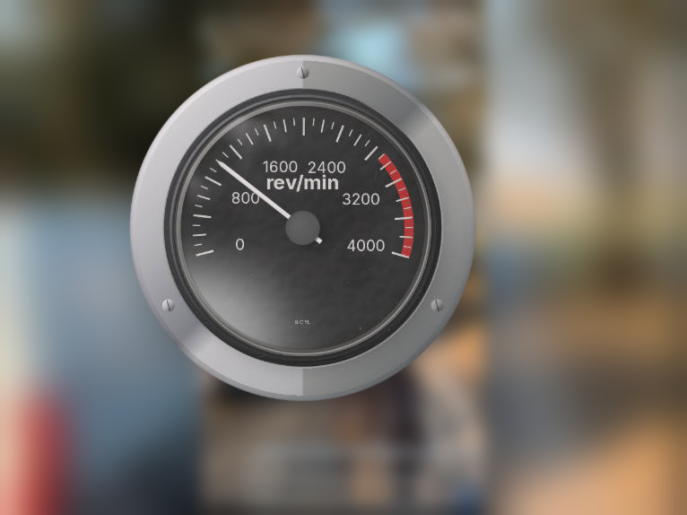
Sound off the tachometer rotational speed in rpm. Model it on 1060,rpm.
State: 1000,rpm
